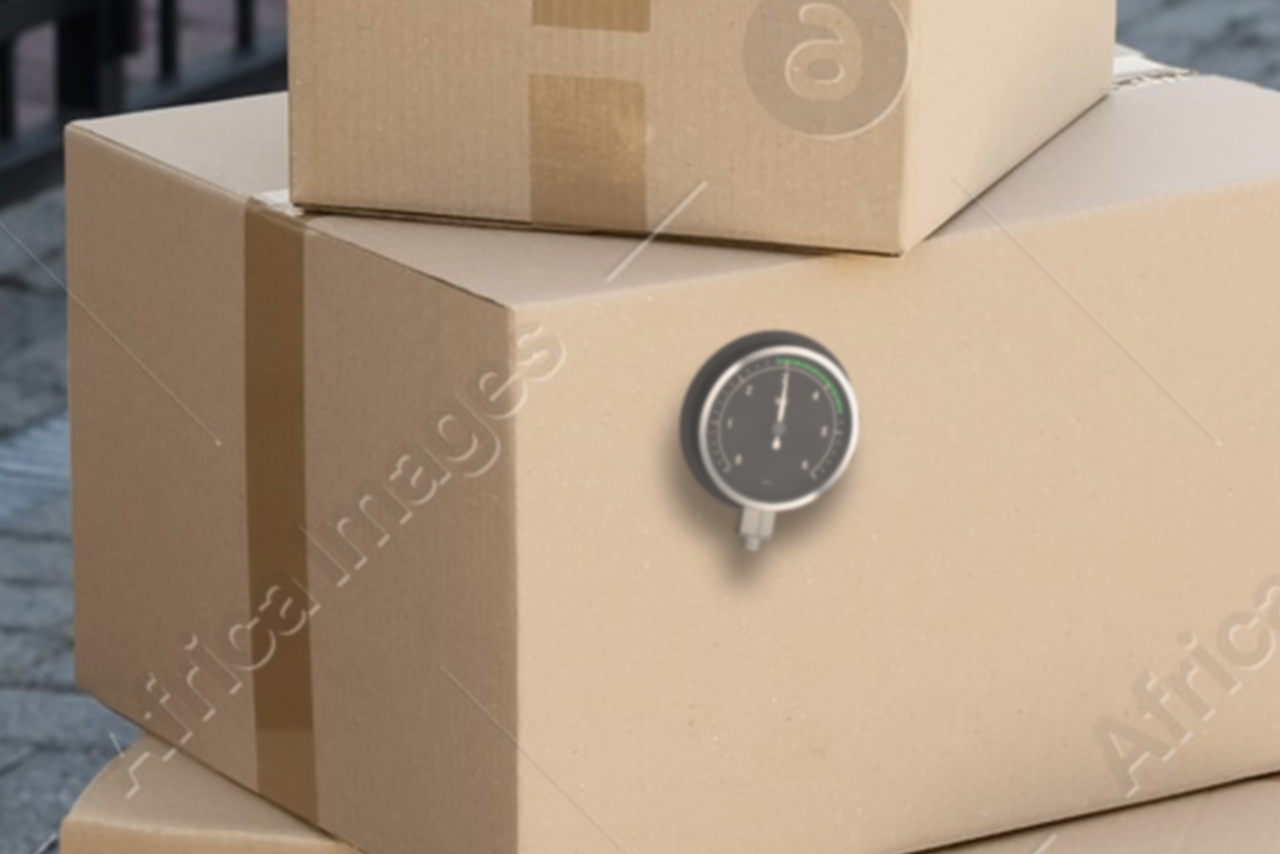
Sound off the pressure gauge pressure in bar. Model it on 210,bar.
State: 3,bar
